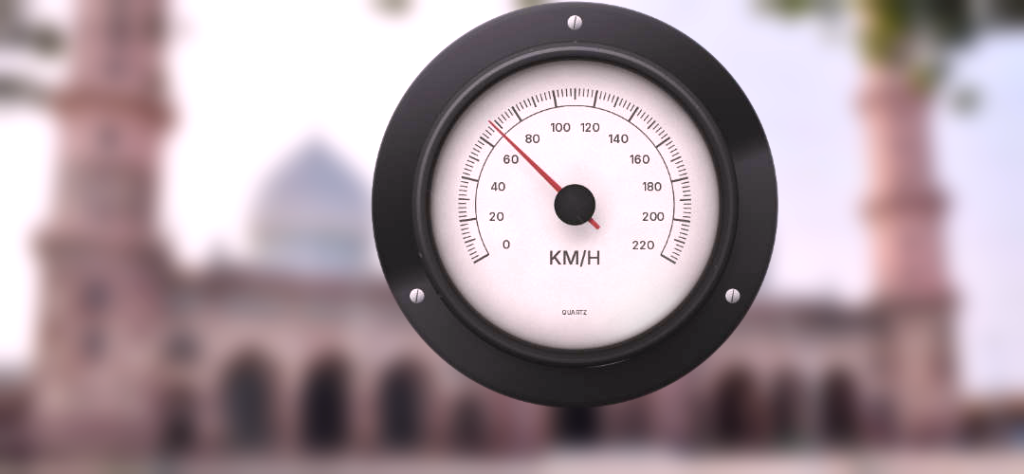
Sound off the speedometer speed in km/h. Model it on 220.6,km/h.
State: 68,km/h
